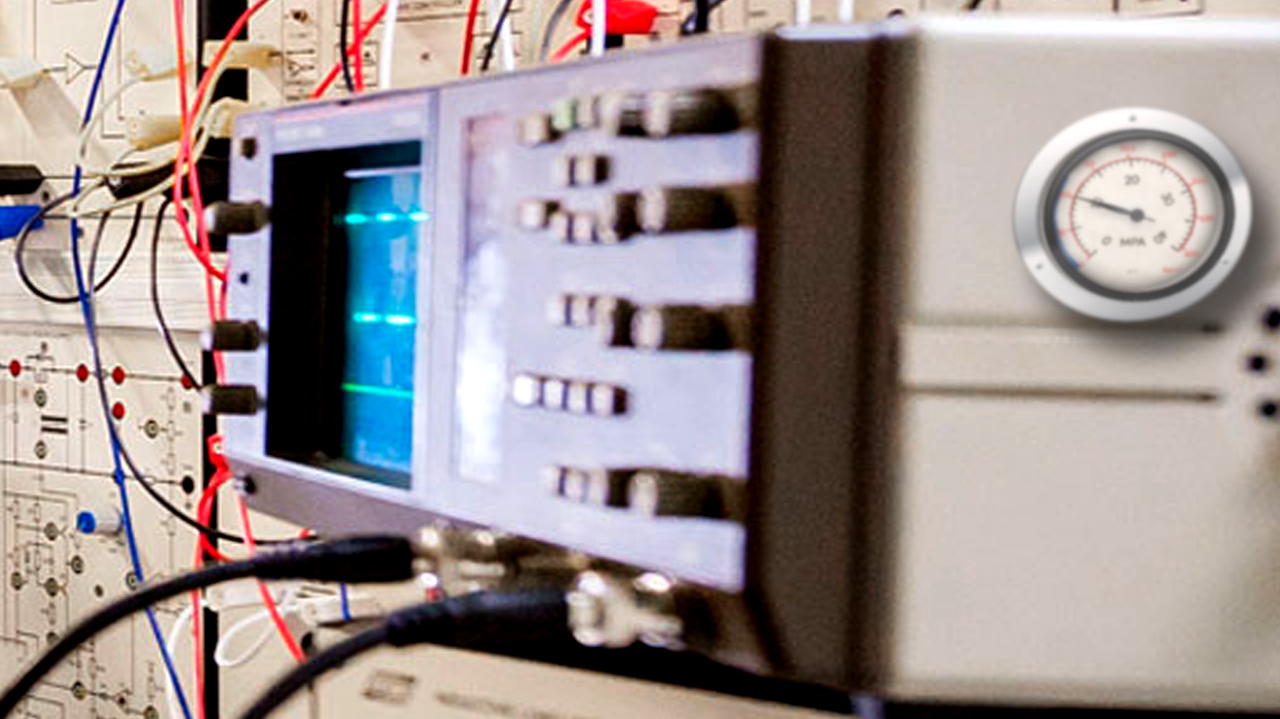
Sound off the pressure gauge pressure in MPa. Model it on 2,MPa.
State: 10,MPa
